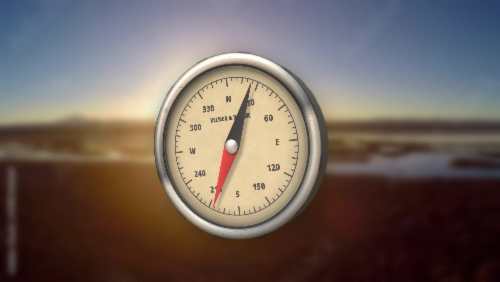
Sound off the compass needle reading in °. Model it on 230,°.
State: 205,°
